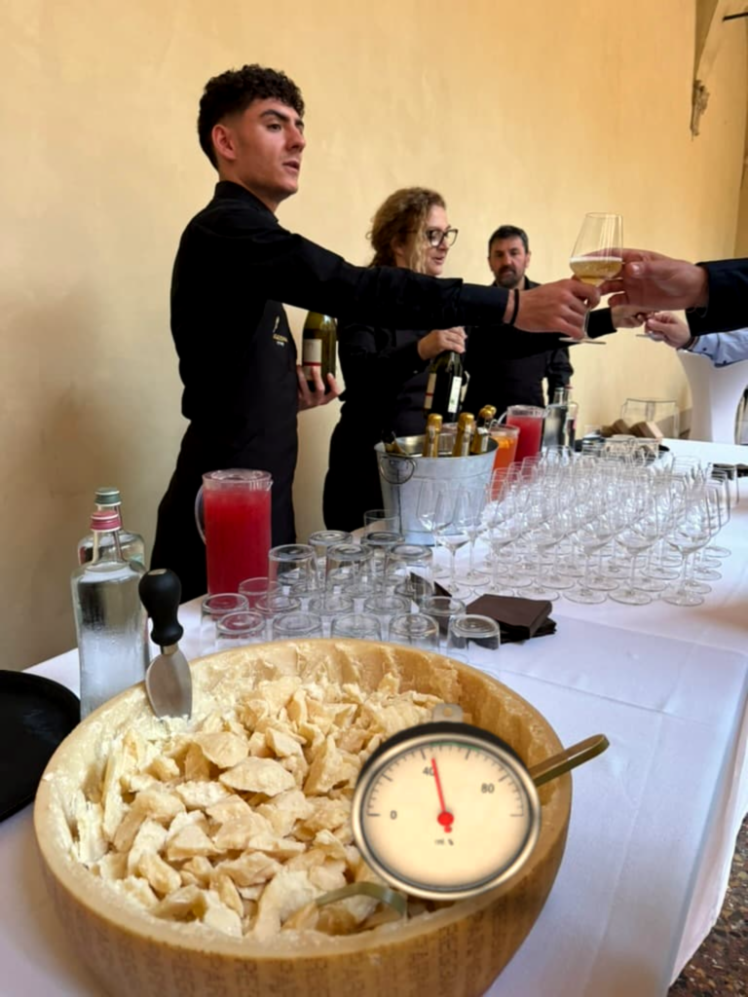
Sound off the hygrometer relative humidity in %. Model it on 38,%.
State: 44,%
